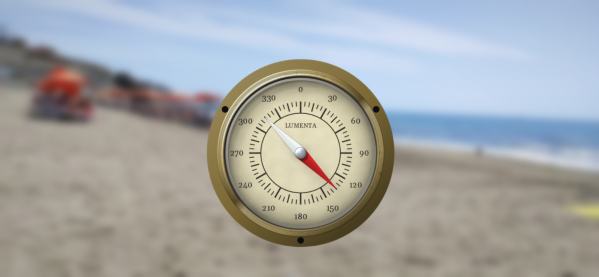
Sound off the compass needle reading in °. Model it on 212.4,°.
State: 135,°
